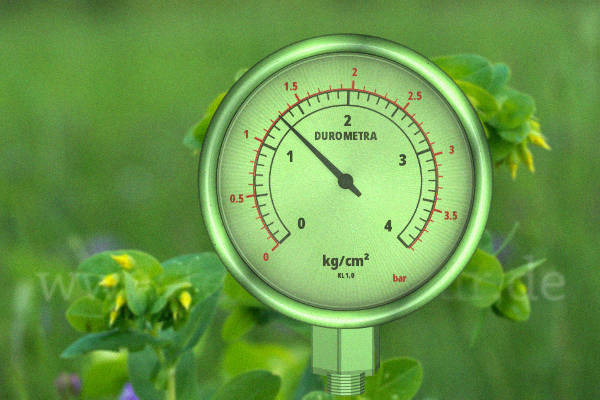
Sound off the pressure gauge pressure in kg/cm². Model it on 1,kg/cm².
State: 1.3,kg/cm²
